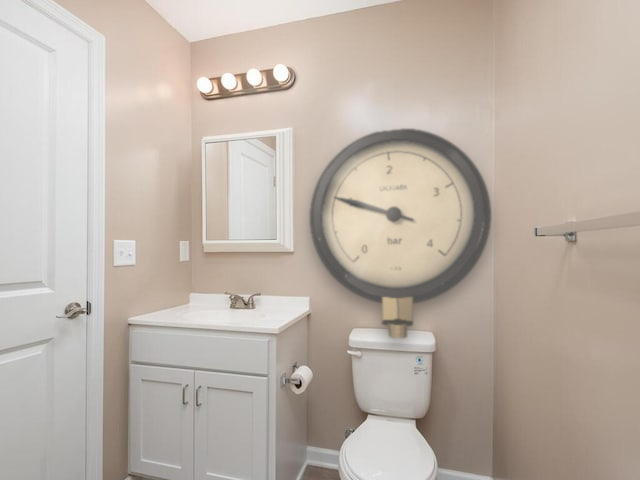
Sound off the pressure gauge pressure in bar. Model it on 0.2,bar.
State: 1,bar
